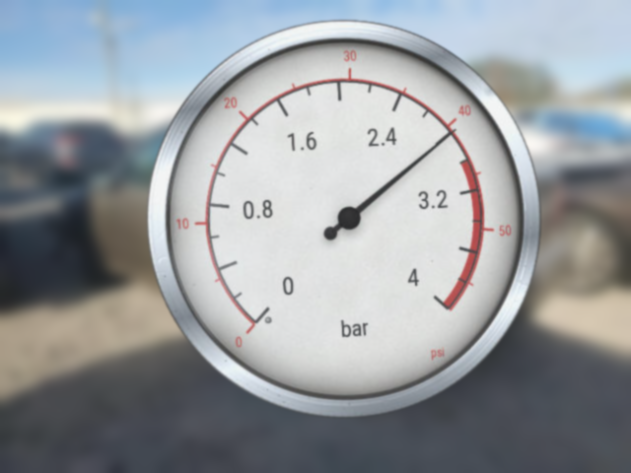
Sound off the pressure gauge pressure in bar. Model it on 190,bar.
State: 2.8,bar
